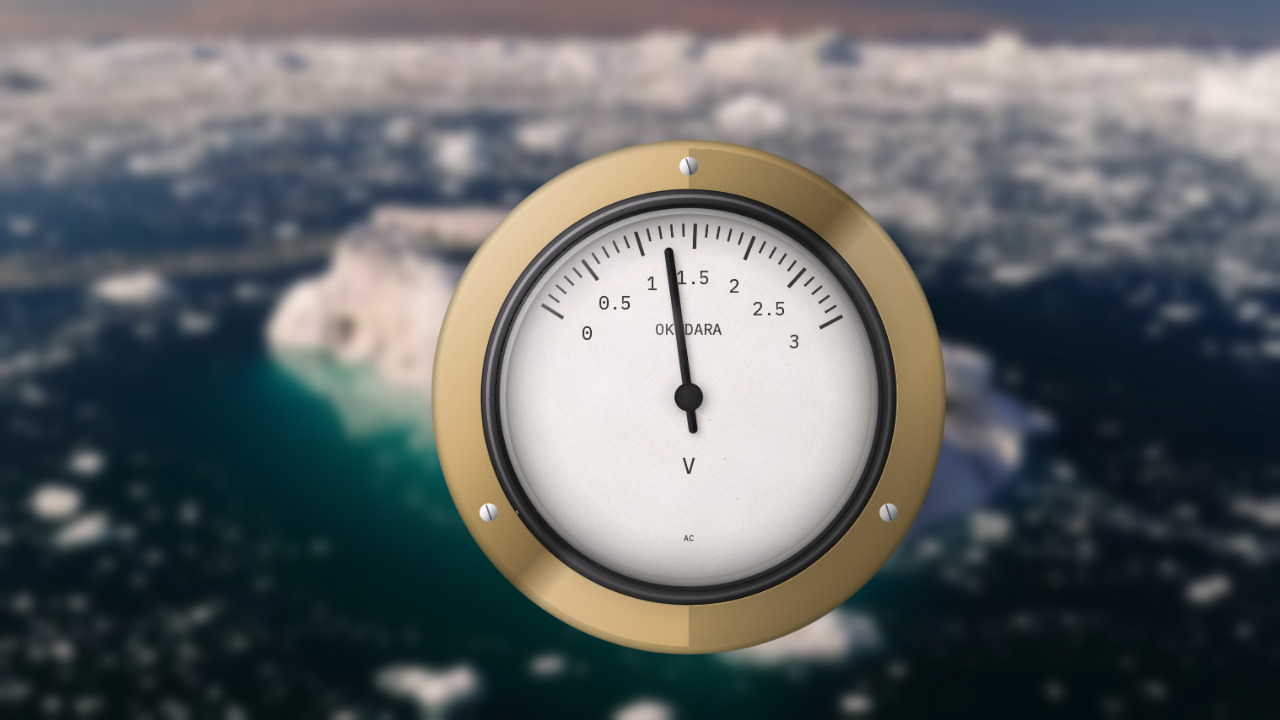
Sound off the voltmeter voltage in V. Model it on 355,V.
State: 1.25,V
